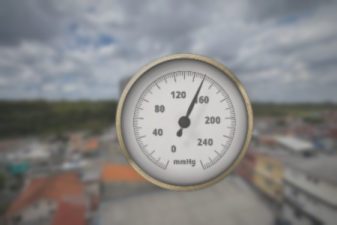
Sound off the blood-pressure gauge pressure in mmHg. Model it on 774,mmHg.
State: 150,mmHg
